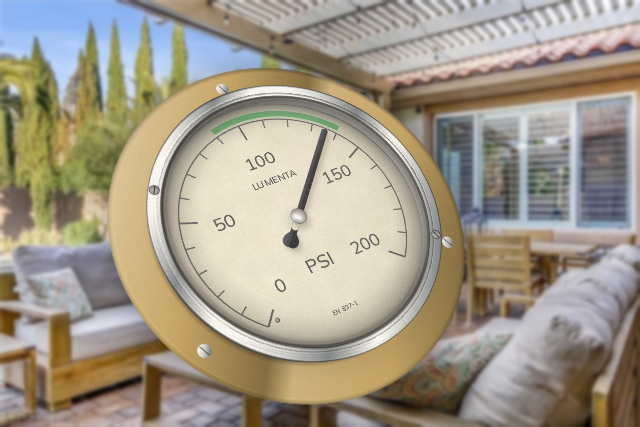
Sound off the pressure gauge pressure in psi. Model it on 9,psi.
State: 135,psi
